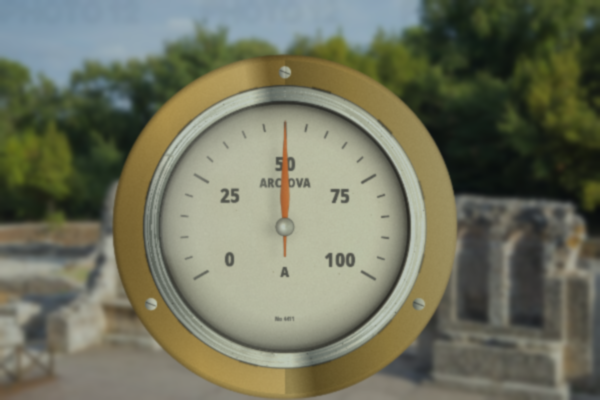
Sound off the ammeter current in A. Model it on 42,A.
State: 50,A
